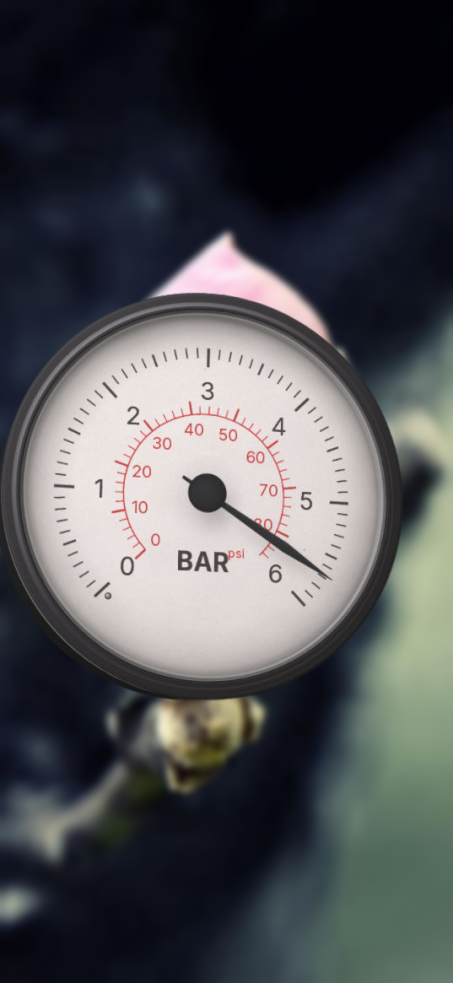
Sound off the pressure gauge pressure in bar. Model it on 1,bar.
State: 5.7,bar
